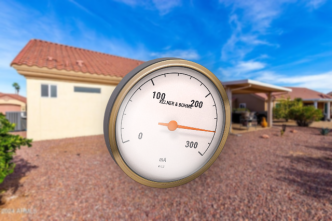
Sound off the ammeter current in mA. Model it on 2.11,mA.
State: 260,mA
